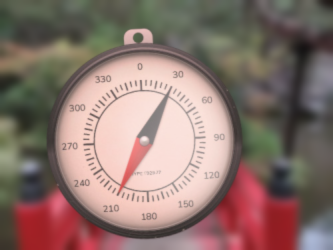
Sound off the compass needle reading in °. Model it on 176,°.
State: 210,°
